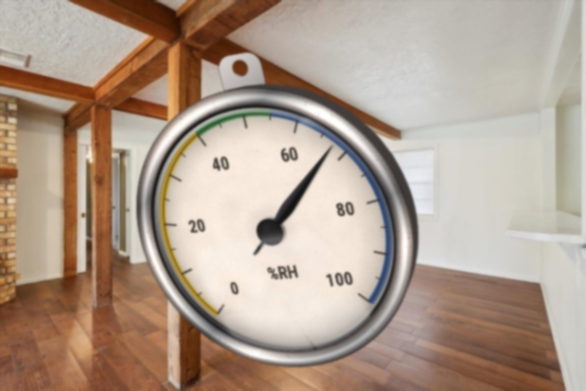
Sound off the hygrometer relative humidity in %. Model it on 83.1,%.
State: 67.5,%
